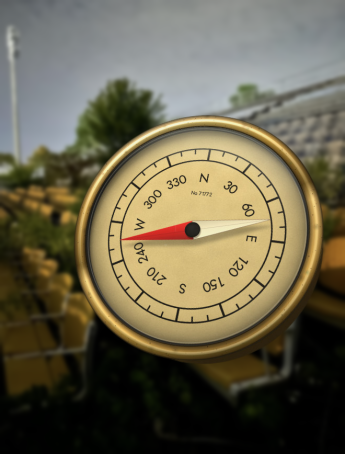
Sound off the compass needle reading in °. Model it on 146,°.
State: 255,°
